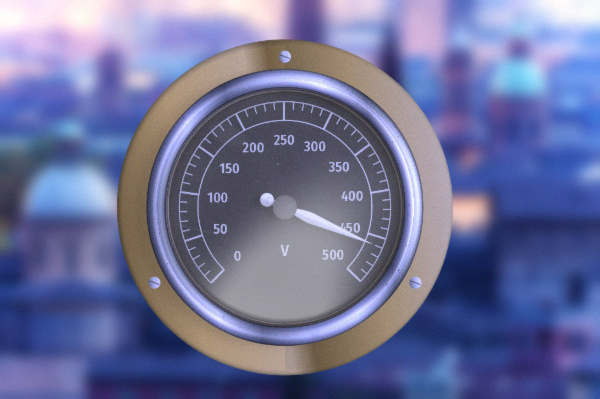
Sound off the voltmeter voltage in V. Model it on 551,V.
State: 460,V
